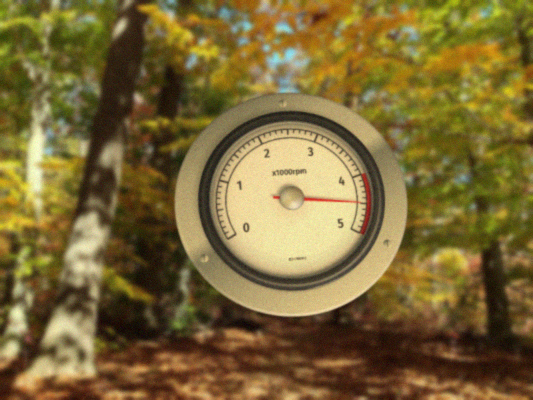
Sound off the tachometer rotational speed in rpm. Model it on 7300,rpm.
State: 4500,rpm
